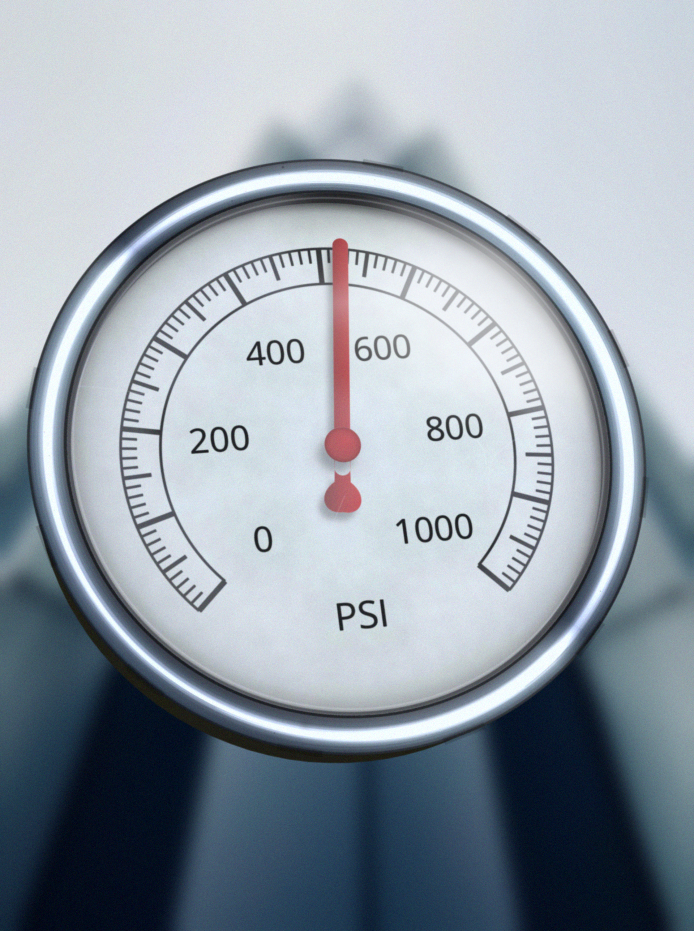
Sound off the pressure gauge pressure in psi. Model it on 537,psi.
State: 520,psi
